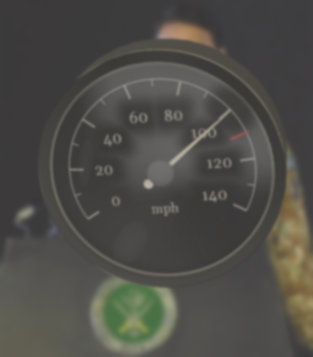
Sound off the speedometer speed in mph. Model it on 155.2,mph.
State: 100,mph
